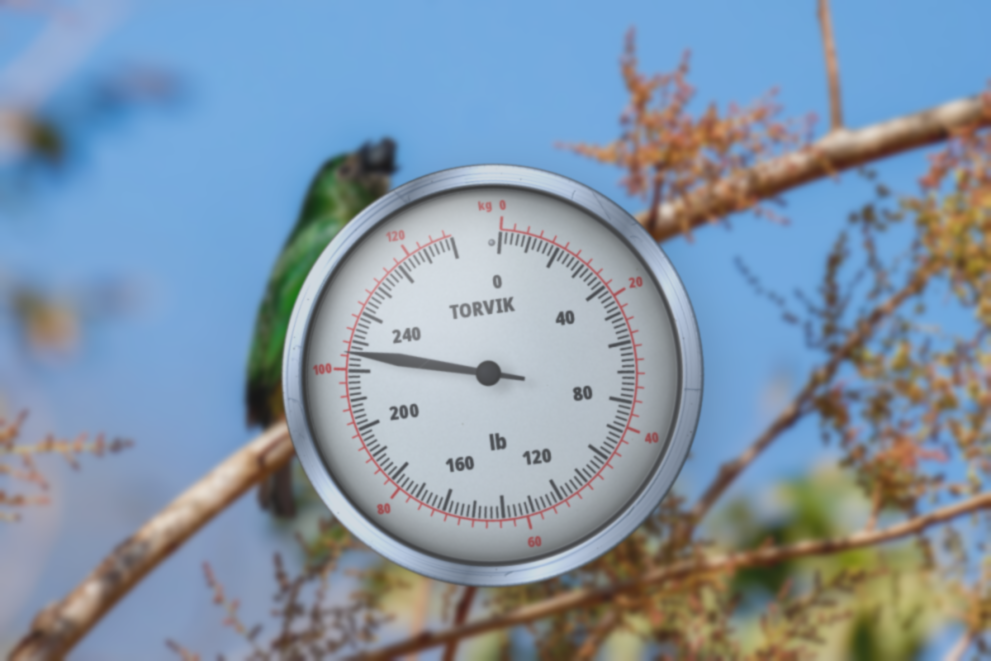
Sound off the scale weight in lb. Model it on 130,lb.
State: 226,lb
